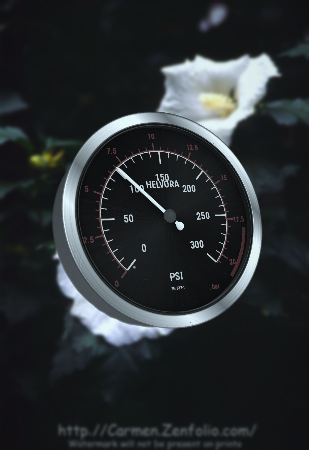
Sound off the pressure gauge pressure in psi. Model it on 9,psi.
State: 100,psi
